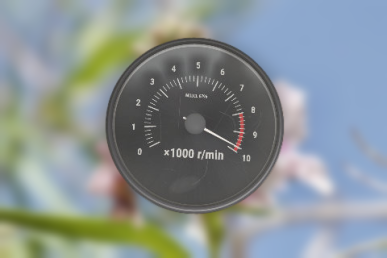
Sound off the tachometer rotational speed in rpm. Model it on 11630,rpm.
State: 9800,rpm
